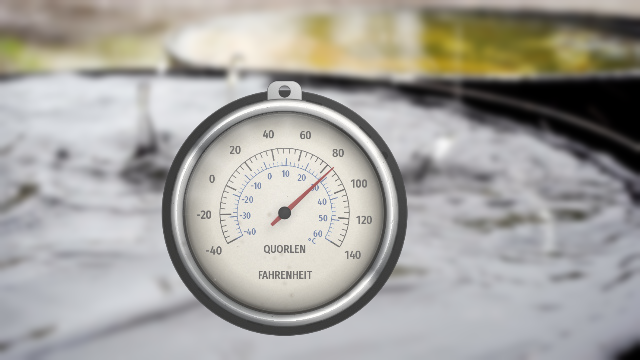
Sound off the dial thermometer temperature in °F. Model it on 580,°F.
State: 84,°F
